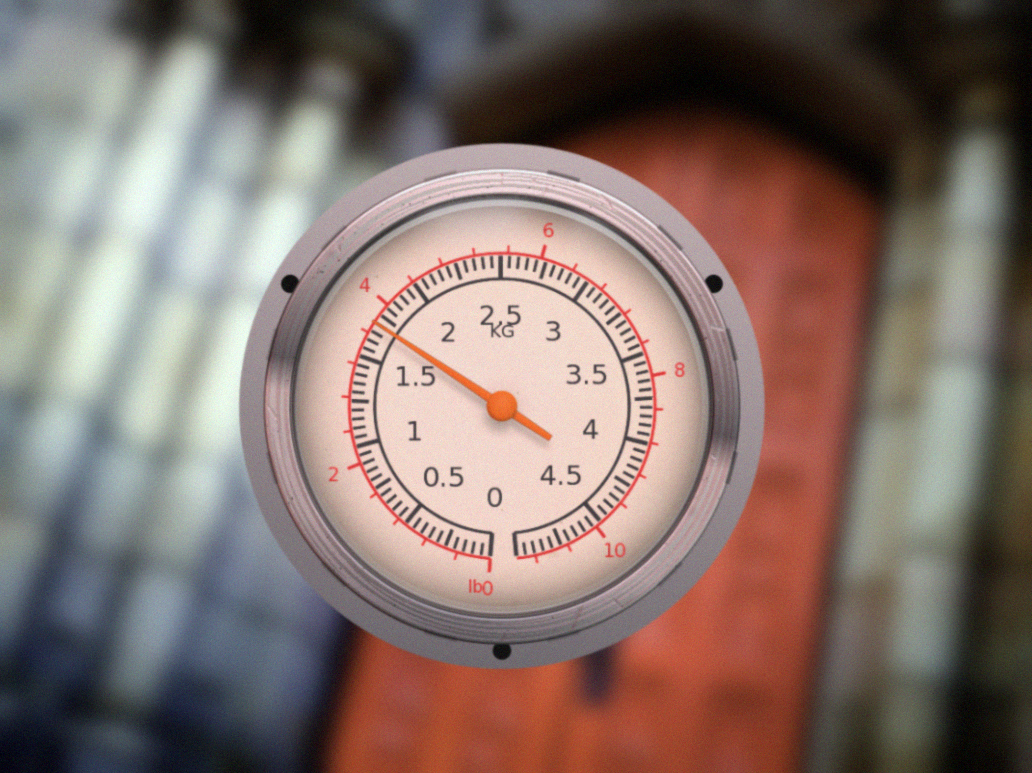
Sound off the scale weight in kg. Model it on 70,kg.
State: 1.7,kg
